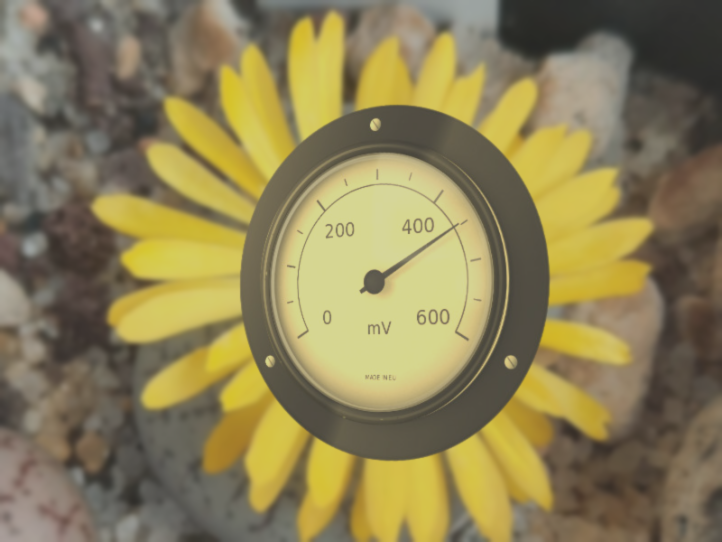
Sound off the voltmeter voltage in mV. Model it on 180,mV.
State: 450,mV
